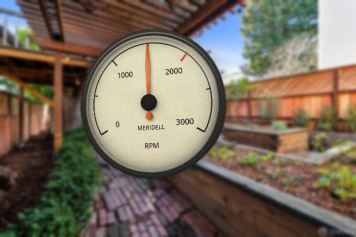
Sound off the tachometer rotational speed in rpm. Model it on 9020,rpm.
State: 1500,rpm
